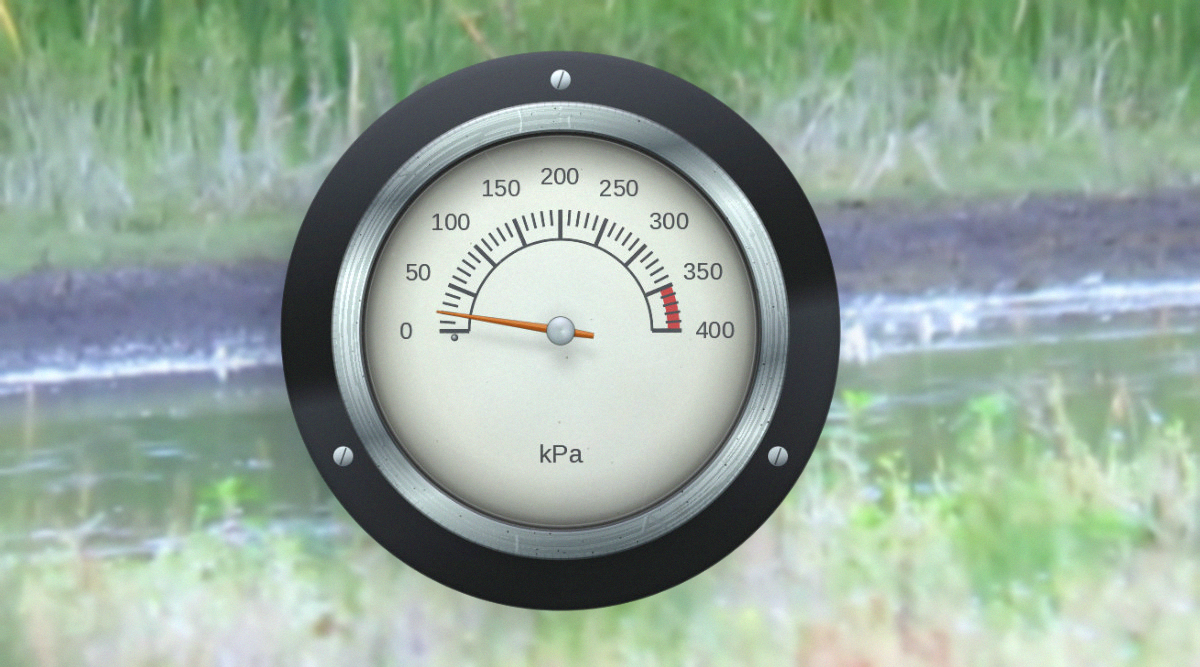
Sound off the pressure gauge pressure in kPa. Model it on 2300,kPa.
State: 20,kPa
